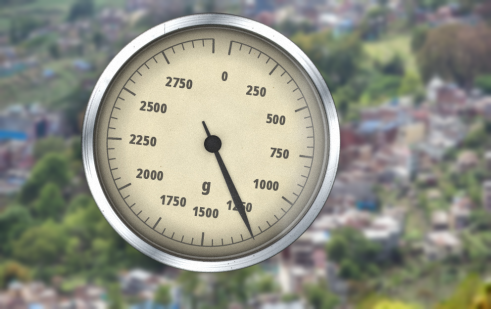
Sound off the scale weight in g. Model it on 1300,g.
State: 1250,g
